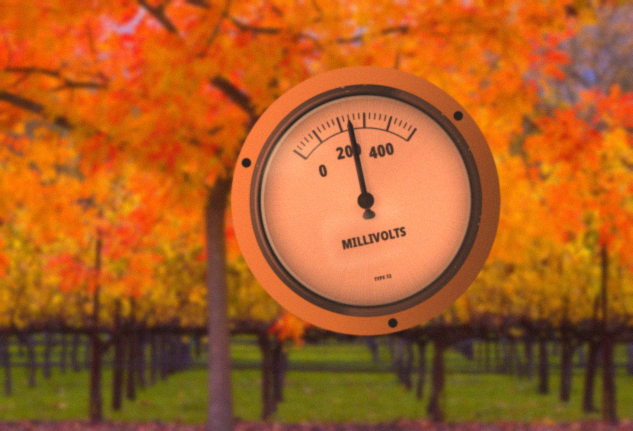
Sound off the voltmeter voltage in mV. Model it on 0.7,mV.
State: 240,mV
